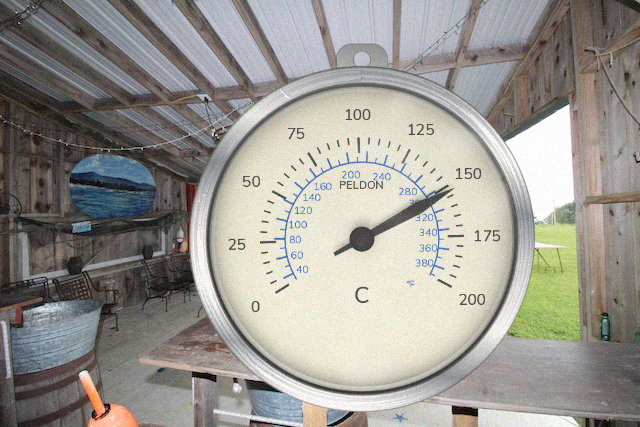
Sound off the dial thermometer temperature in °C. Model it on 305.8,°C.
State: 152.5,°C
